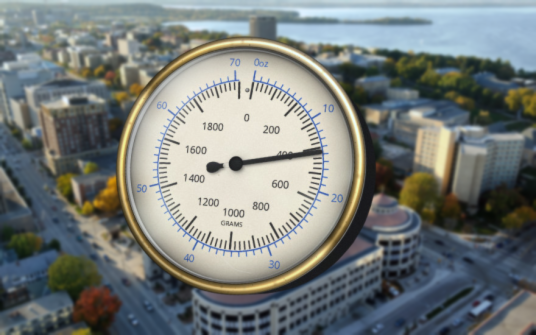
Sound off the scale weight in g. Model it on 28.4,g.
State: 420,g
